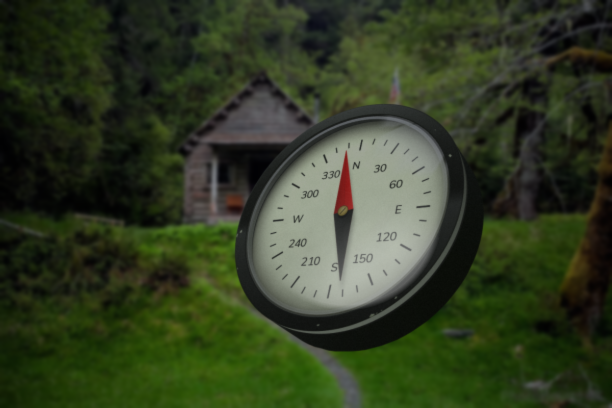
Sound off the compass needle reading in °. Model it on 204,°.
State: 350,°
